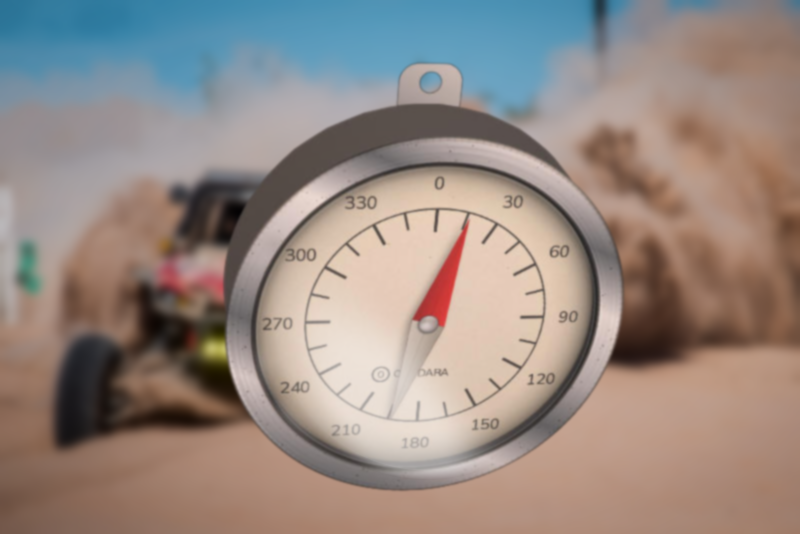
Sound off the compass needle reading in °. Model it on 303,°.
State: 15,°
